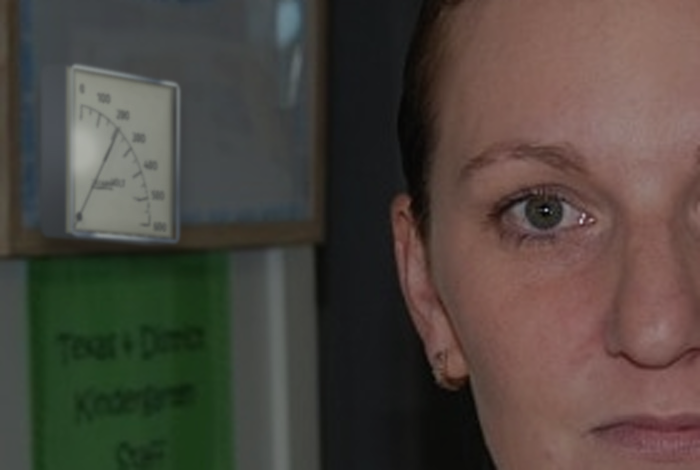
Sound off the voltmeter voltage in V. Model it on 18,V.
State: 200,V
